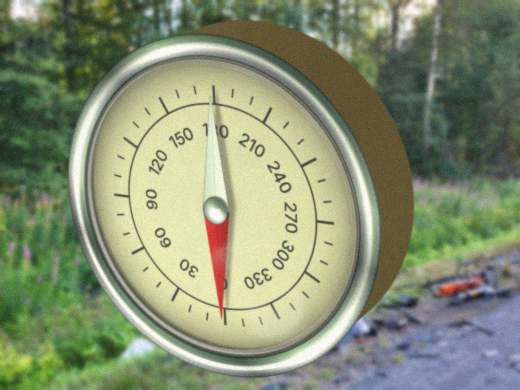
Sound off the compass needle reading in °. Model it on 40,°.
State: 0,°
